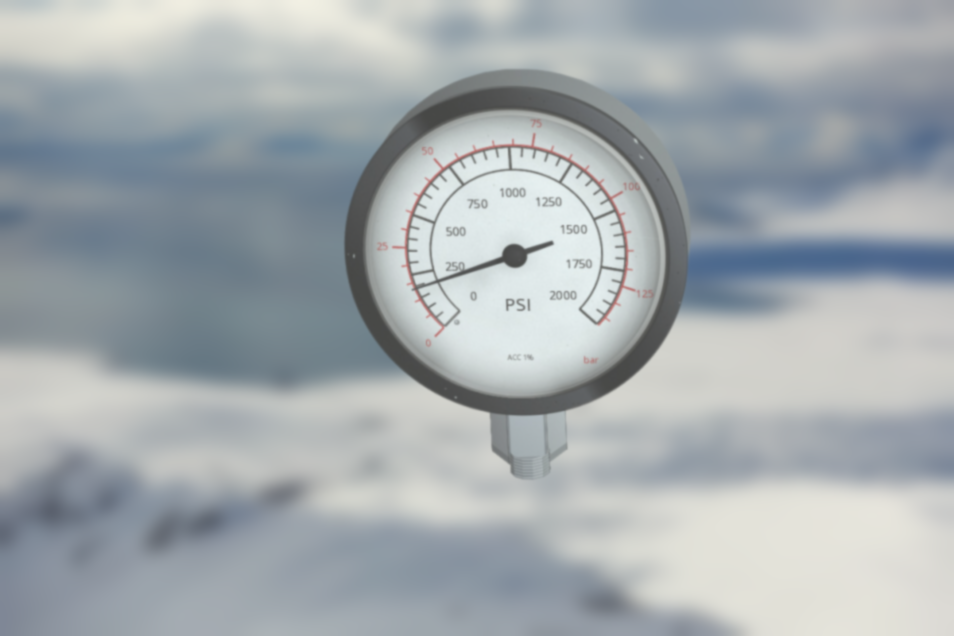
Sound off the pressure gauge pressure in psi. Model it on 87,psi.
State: 200,psi
